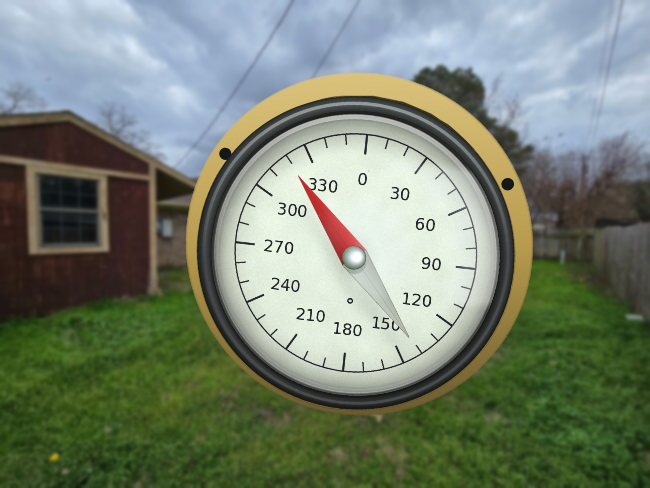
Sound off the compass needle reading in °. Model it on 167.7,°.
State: 320,°
